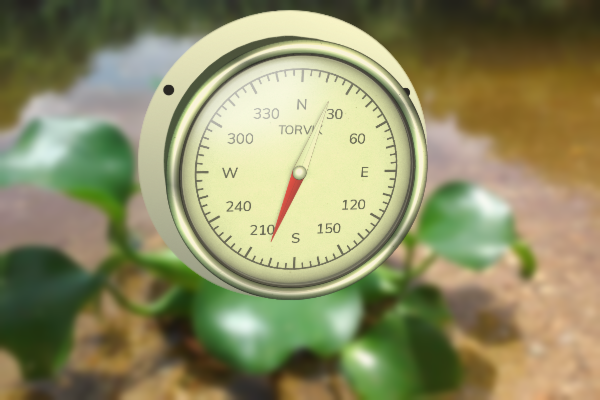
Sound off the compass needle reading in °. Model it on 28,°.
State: 200,°
